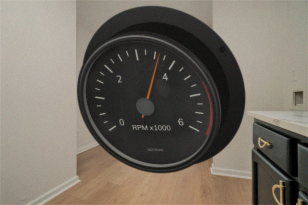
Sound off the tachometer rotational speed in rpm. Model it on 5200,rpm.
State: 3625,rpm
